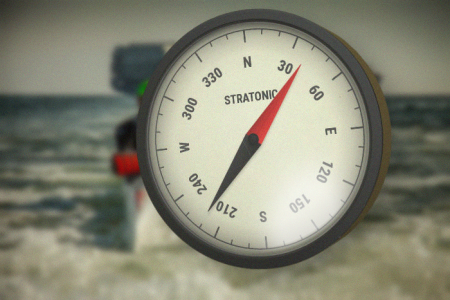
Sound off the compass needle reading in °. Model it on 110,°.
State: 40,°
